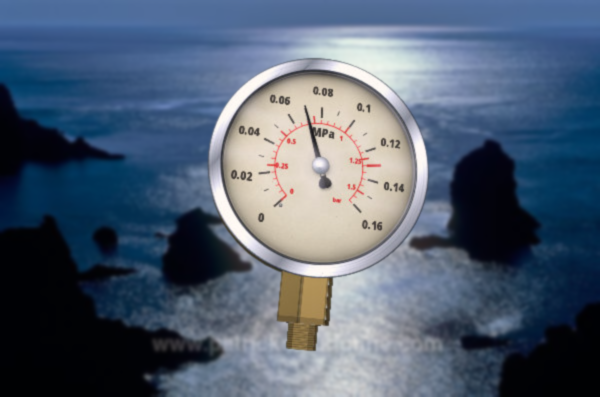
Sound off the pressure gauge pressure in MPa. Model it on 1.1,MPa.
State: 0.07,MPa
